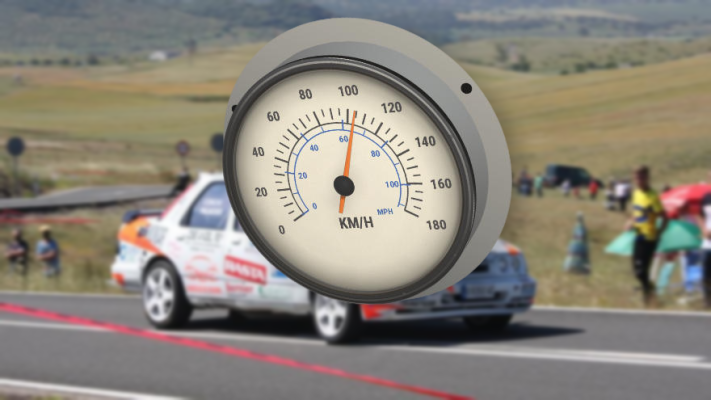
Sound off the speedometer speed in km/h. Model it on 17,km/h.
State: 105,km/h
